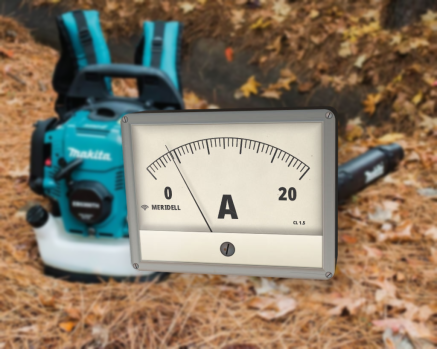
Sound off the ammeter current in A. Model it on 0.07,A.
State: 3.5,A
